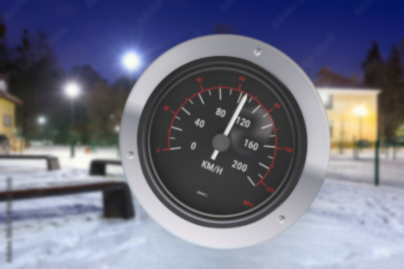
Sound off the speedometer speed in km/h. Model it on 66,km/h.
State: 105,km/h
